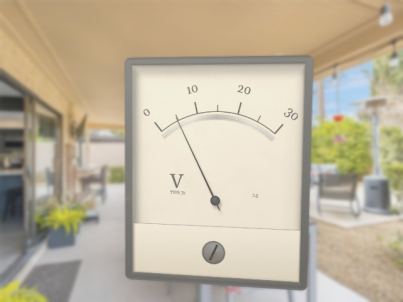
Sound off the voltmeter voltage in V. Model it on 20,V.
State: 5,V
